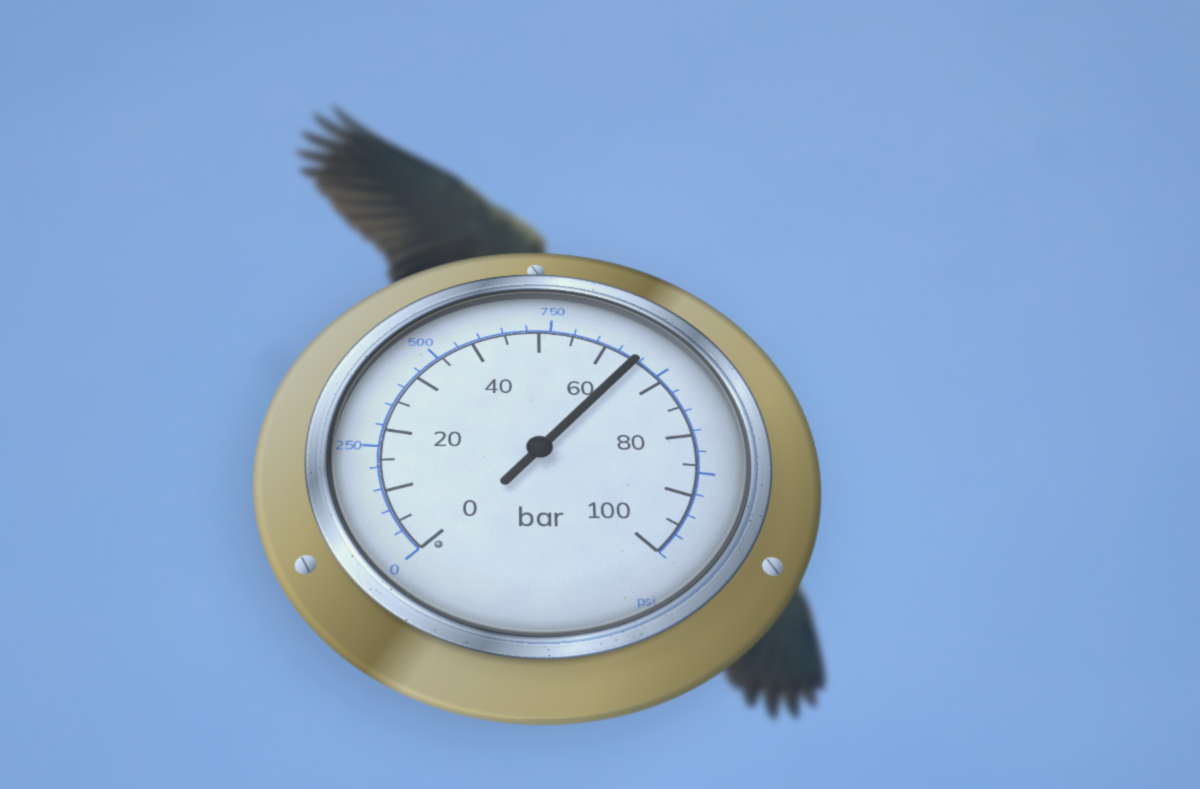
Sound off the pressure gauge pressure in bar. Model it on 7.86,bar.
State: 65,bar
